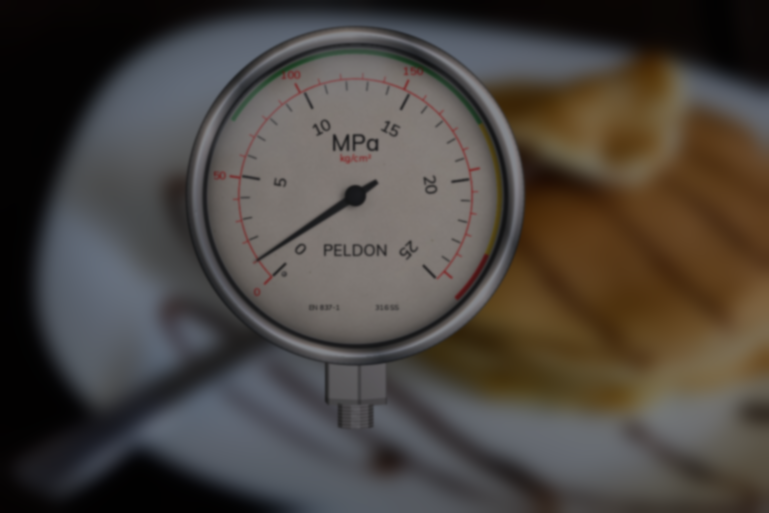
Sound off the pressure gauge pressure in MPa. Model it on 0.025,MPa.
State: 1,MPa
